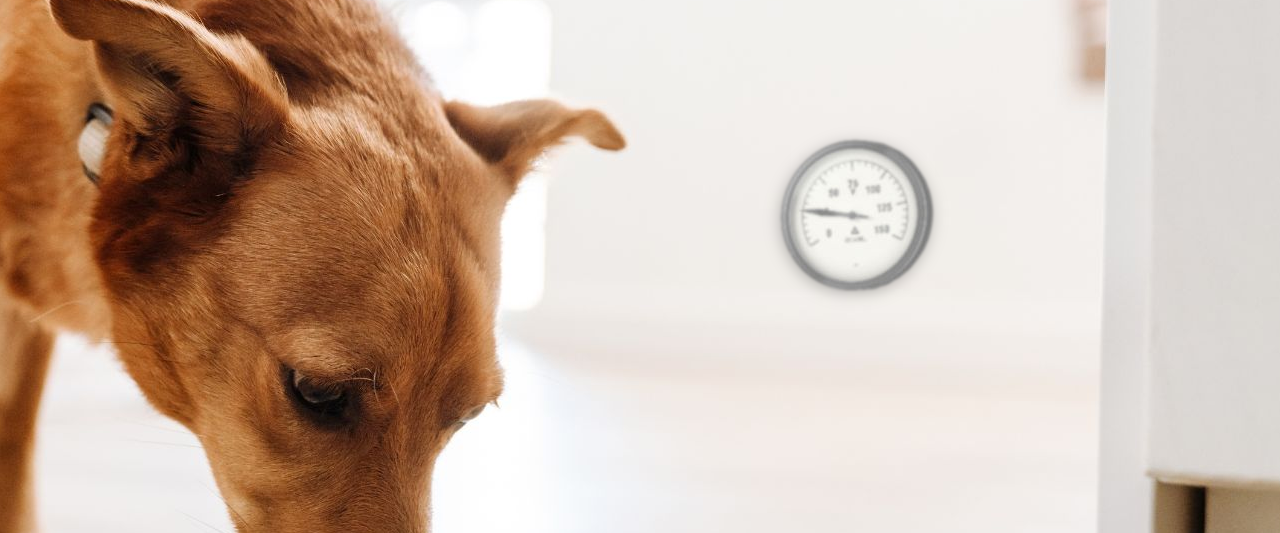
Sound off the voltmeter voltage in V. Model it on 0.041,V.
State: 25,V
